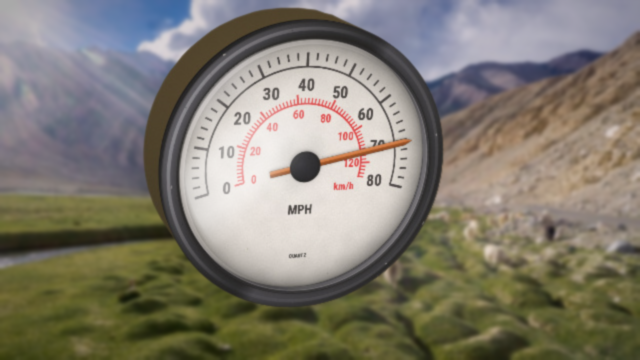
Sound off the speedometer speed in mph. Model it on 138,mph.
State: 70,mph
